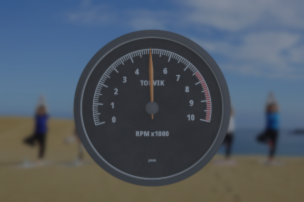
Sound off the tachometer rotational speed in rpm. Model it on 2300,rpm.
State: 5000,rpm
